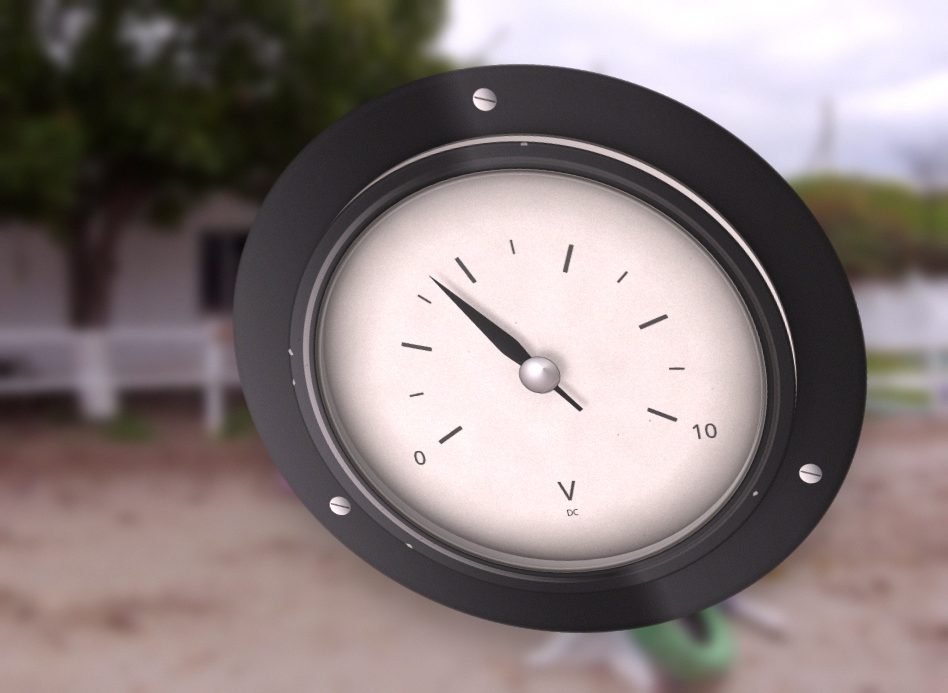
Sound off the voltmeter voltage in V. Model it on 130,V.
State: 3.5,V
